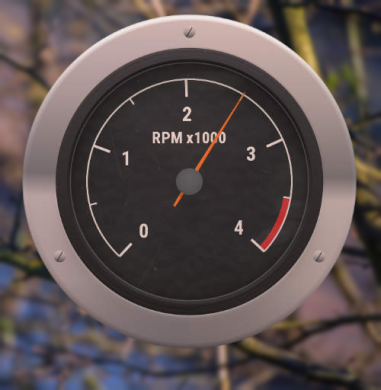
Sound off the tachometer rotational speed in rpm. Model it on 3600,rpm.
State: 2500,rpm
